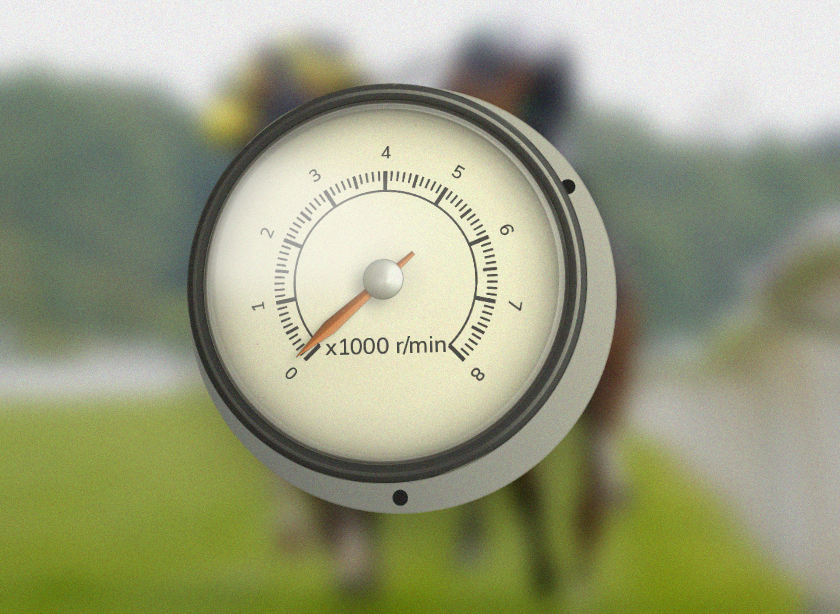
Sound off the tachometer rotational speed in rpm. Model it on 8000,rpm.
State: 100,rpm
